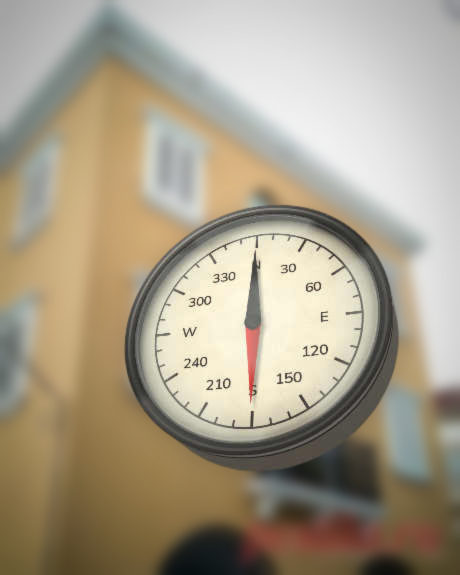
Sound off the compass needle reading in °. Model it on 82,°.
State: 180,°
